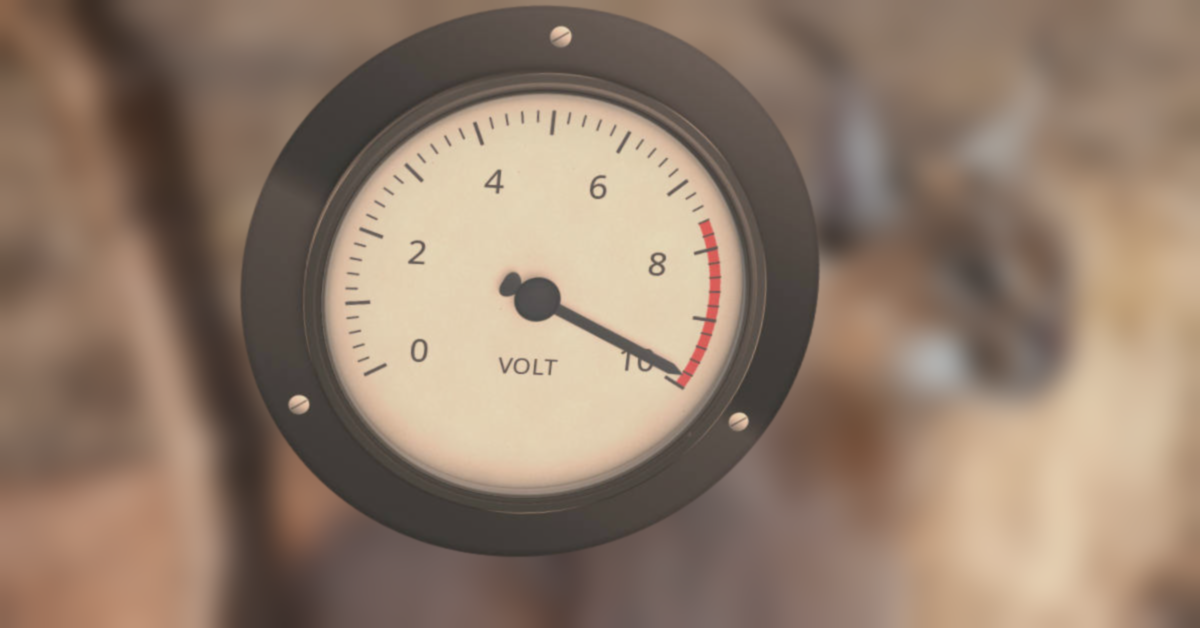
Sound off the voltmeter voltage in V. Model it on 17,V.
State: 9.8,V
